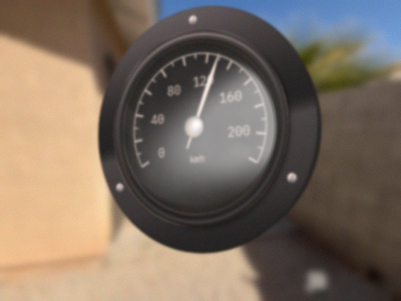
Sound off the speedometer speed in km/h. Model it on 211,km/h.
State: 130,km/h
